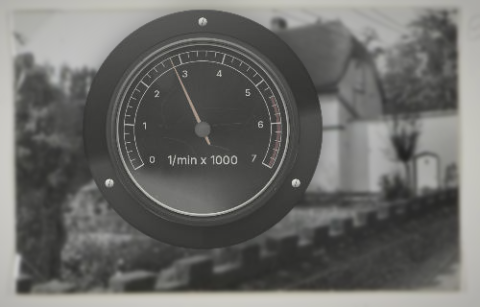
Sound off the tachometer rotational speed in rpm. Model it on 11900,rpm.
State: 2800,rpm
